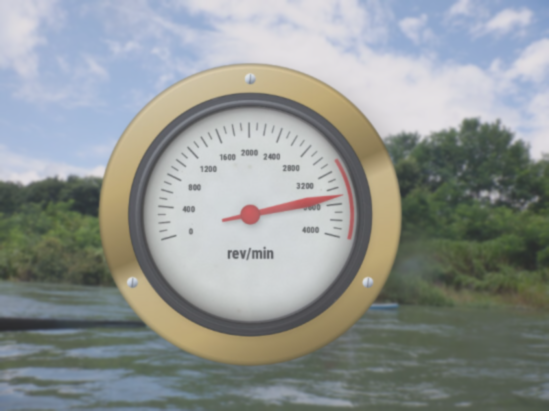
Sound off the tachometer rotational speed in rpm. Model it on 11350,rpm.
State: 3500,rpm
